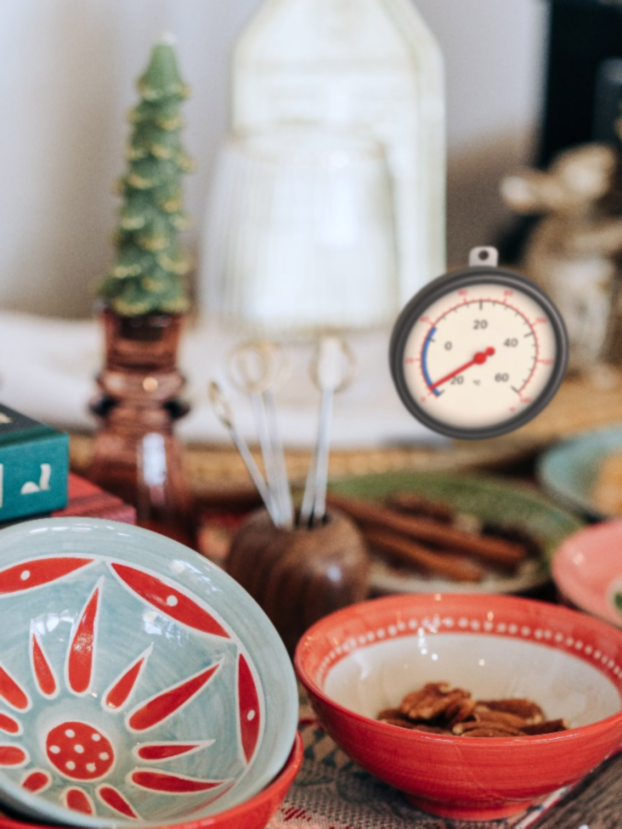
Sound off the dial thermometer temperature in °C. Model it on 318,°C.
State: -16,°C
